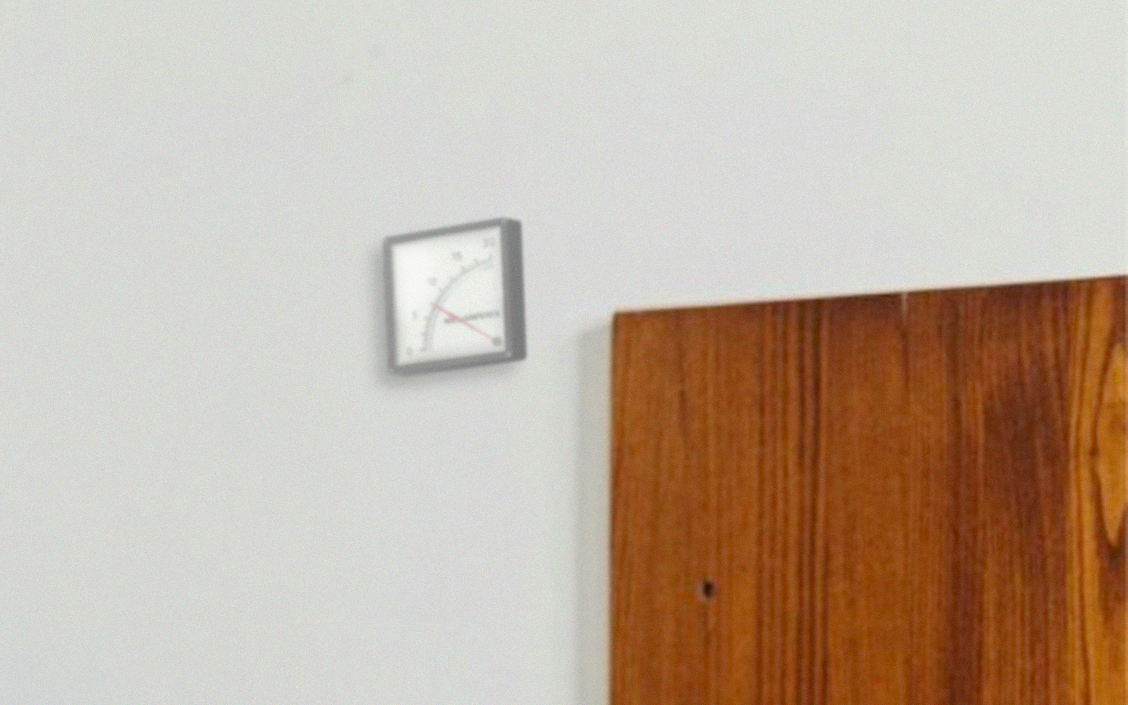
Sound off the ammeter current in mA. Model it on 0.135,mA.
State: 7.5,mA
